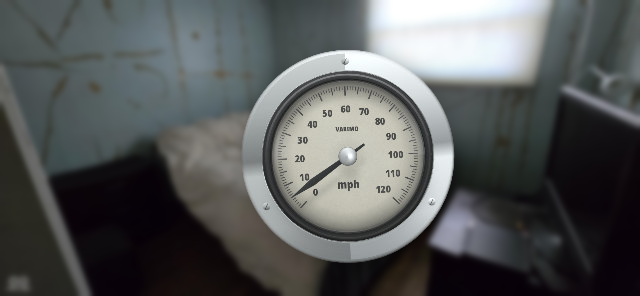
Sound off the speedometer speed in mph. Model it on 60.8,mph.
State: 5,mph
